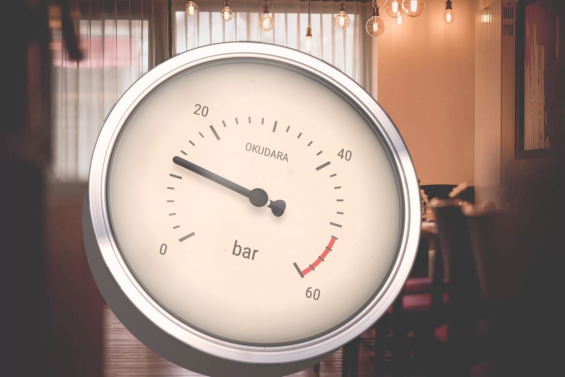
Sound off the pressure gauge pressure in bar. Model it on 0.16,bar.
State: 12,bar
